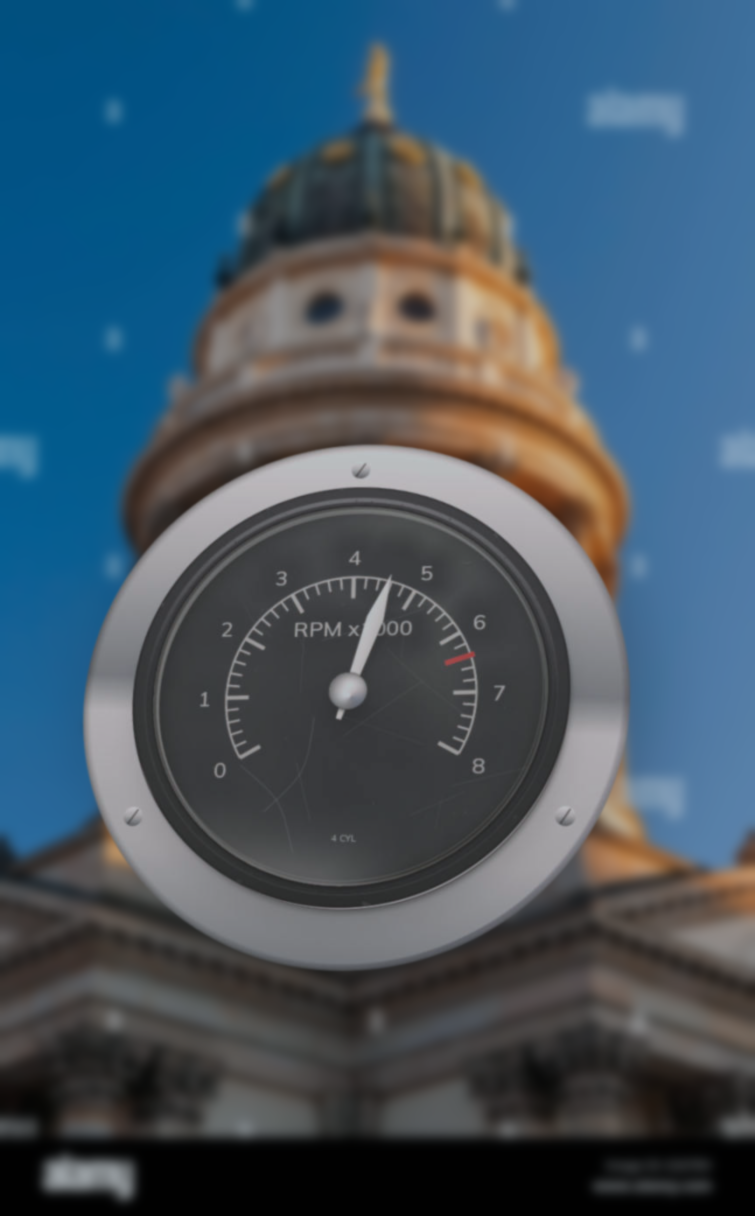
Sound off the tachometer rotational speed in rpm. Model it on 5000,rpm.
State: 4600,rpm
